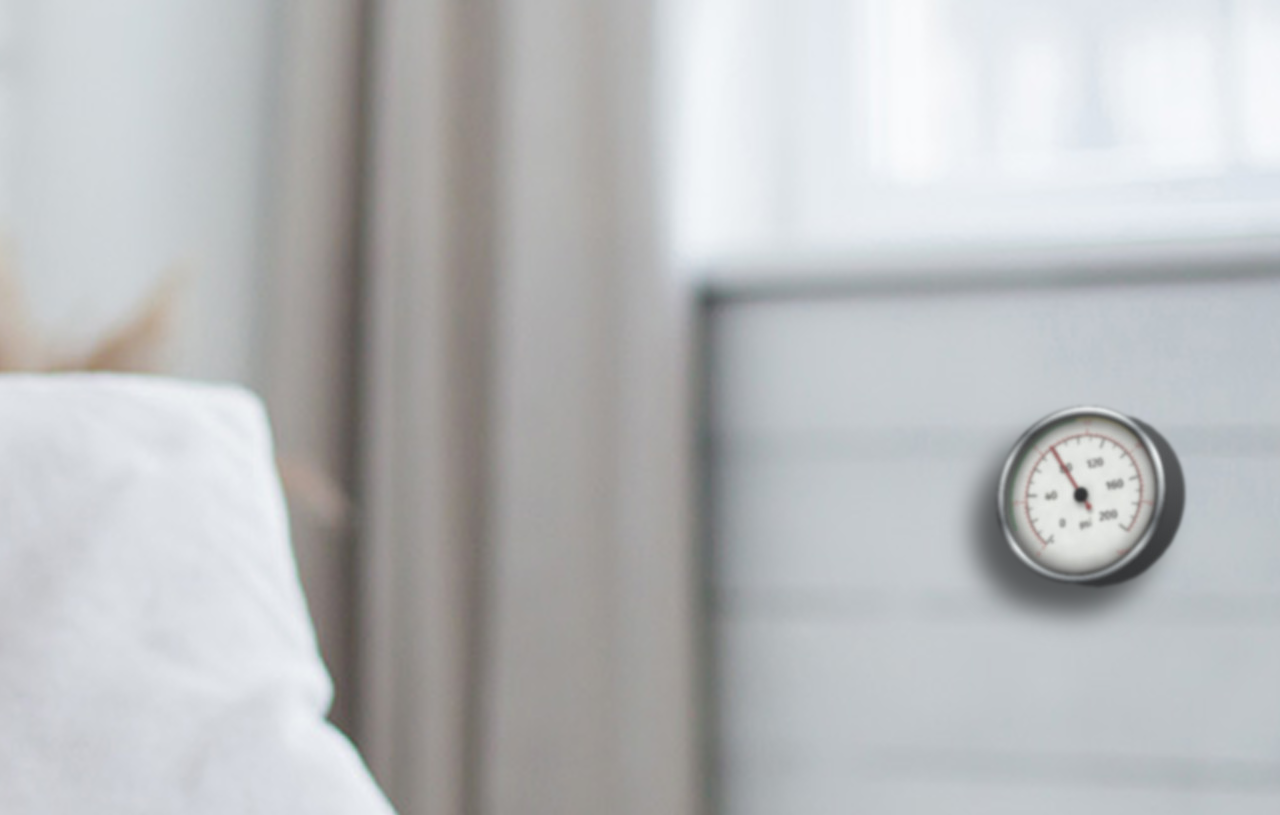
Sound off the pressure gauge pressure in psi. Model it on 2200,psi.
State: 80,psi
